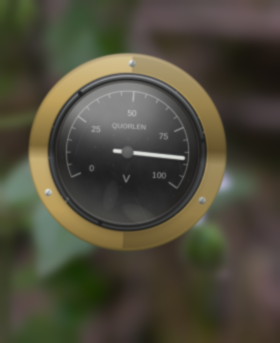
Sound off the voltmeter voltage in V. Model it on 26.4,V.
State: 87.5,V
